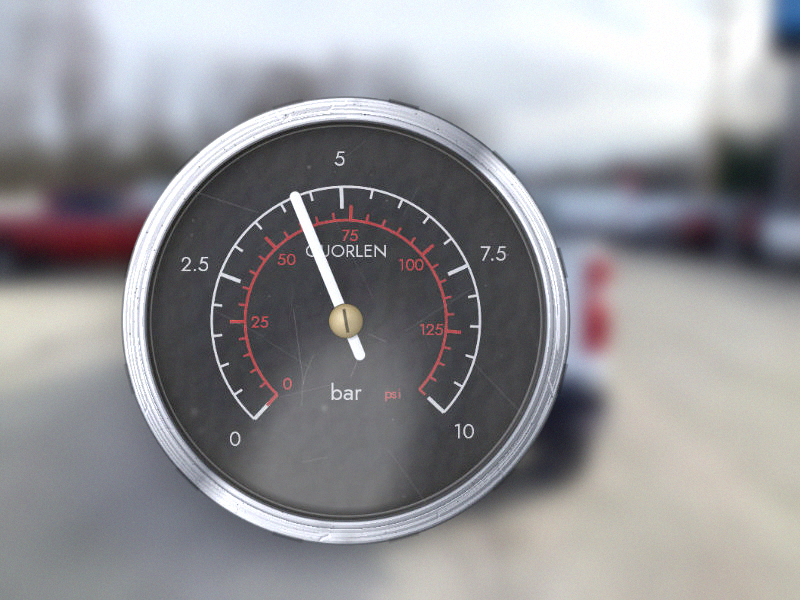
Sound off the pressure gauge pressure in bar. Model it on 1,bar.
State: 4.25,bar
